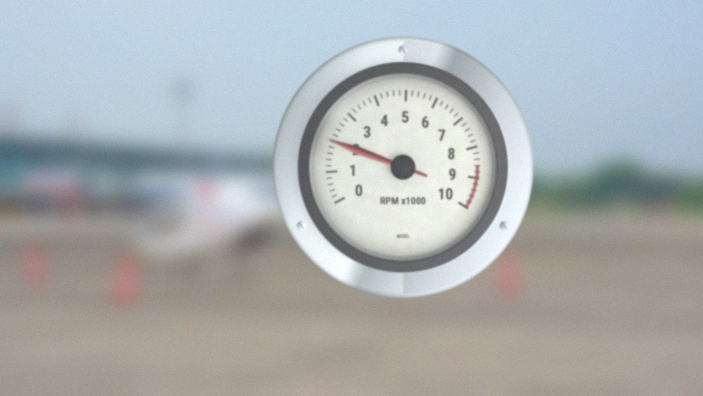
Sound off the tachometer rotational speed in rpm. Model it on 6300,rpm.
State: 2000,rpm
